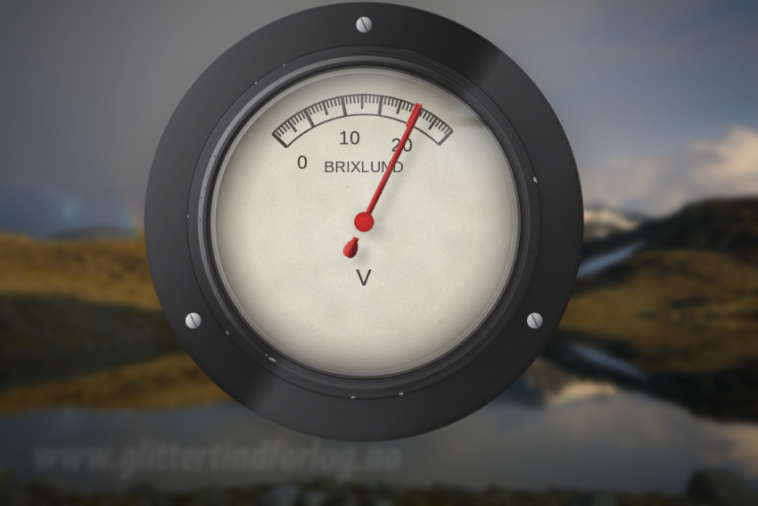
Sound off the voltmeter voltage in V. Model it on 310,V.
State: 20,V
